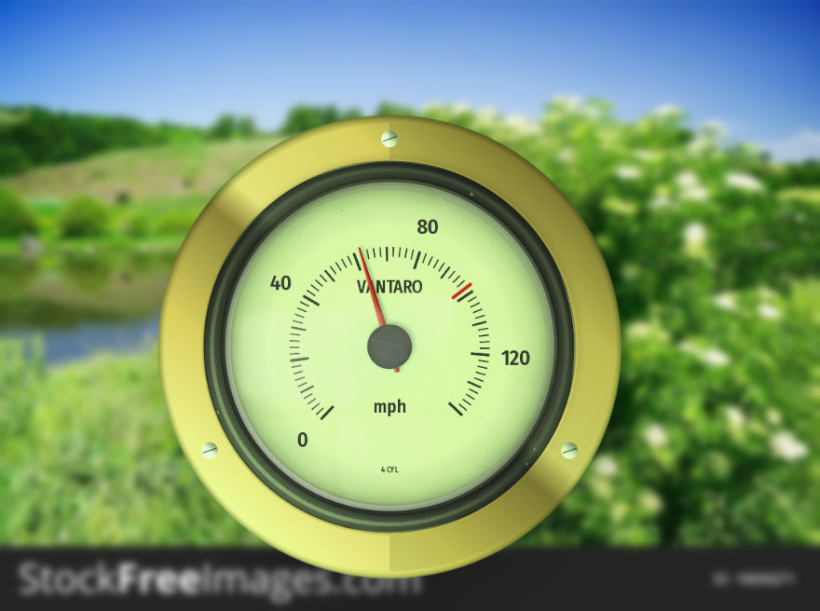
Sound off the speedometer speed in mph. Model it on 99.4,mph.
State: 62,mph
